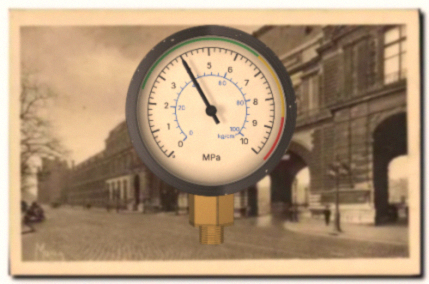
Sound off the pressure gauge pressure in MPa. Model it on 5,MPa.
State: 4,MPa
